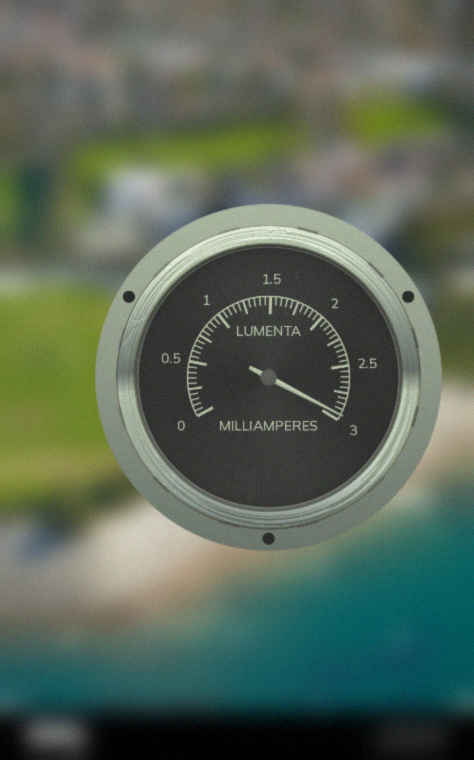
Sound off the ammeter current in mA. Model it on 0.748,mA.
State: 2.95,mA
